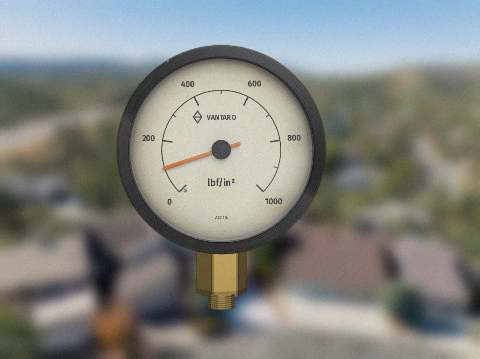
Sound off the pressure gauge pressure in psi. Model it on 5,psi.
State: 100,psi
